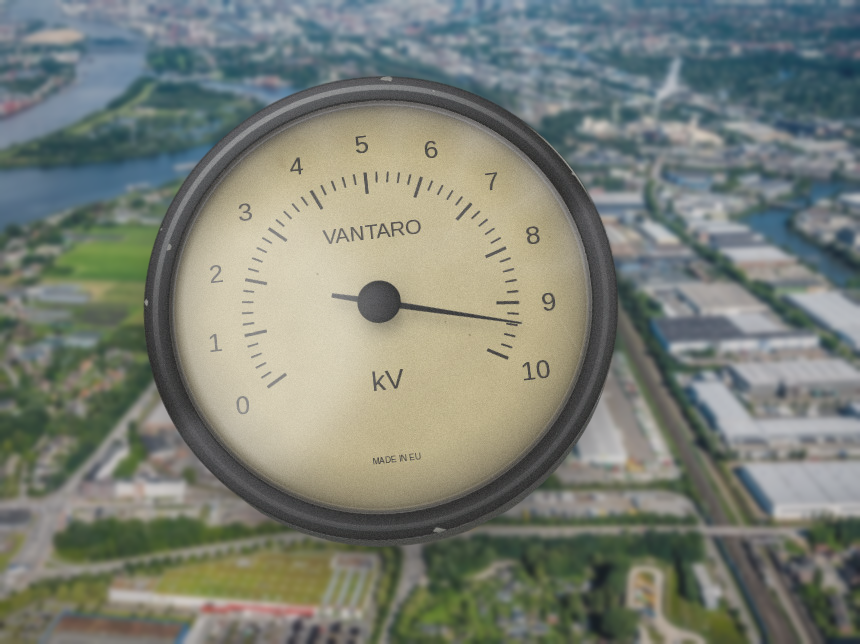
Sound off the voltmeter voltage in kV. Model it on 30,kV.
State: 9.4,kV
